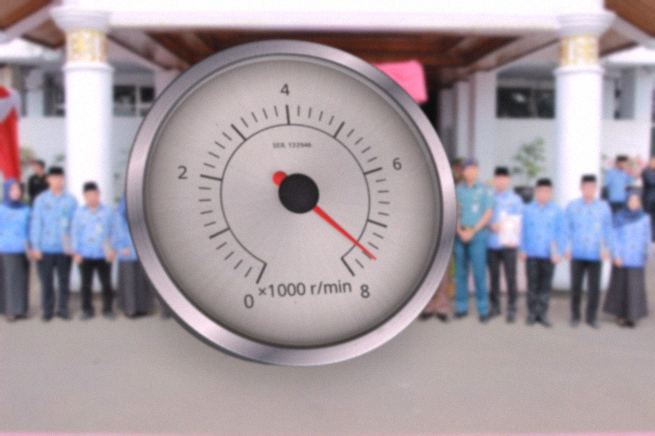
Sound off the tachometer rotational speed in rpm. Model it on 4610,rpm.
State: 7600,rpm
